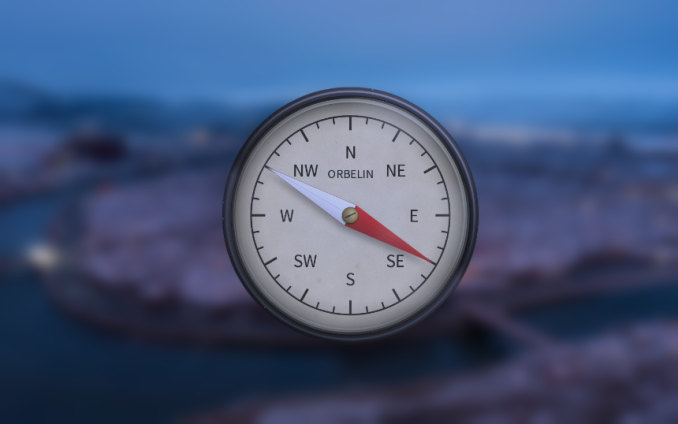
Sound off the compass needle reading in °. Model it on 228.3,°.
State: 120,°
